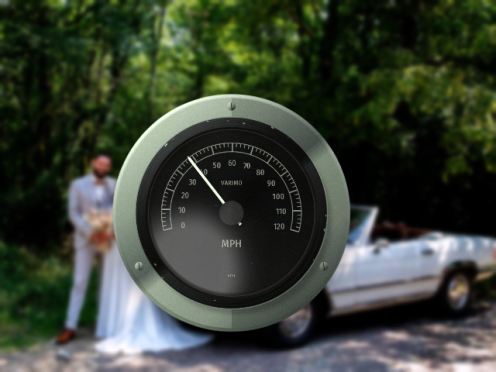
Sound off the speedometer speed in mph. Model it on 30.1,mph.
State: 38,mph
